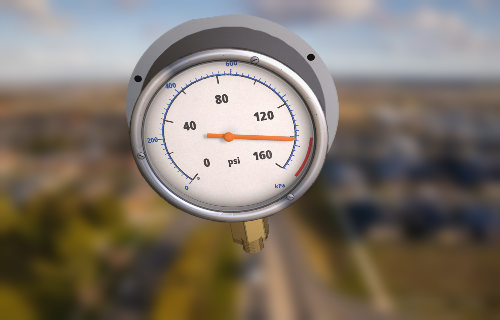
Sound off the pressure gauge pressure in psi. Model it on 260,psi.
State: 140,psi
